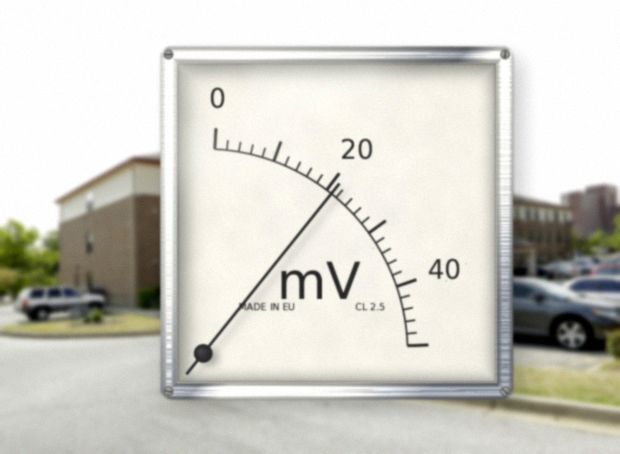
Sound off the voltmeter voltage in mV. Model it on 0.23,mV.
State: 21,mV
